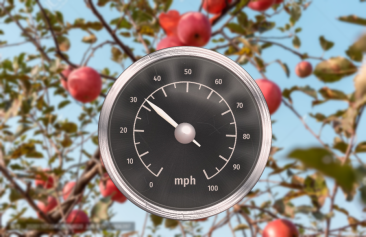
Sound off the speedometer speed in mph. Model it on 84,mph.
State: 32.5,mph
